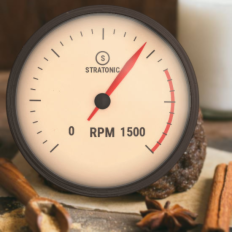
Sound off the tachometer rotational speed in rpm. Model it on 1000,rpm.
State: 950,rpm
